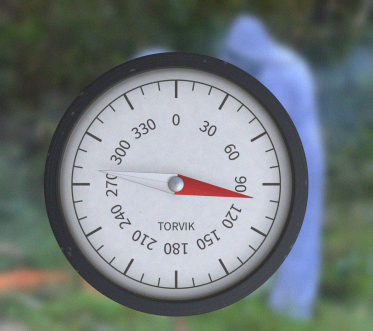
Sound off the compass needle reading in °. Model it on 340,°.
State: 100,°
